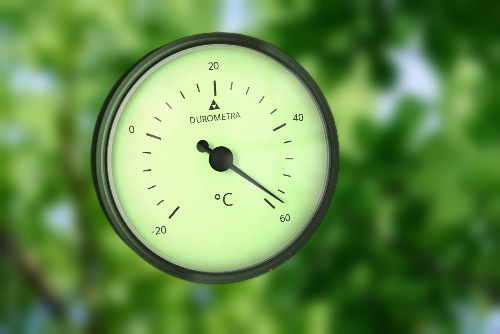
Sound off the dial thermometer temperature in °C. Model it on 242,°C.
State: 58,°C
